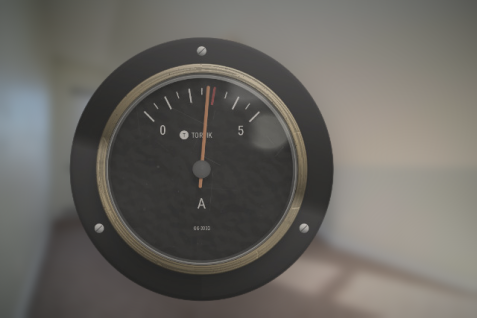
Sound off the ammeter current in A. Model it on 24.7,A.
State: 2.75,A
